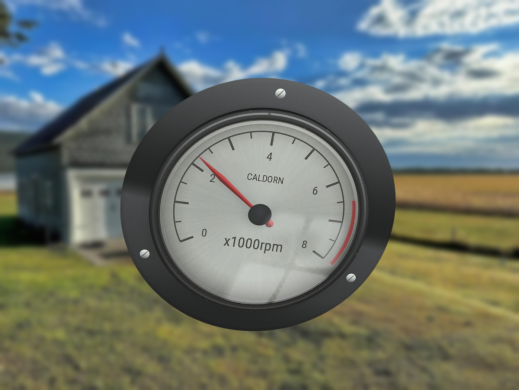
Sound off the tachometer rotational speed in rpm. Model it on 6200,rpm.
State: 2250,rpm
